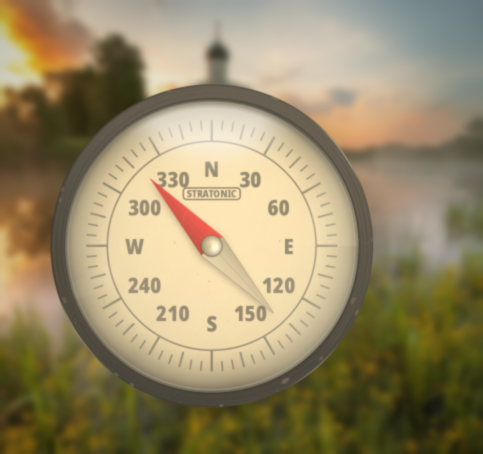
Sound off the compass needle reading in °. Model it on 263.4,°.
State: 317.5,°
